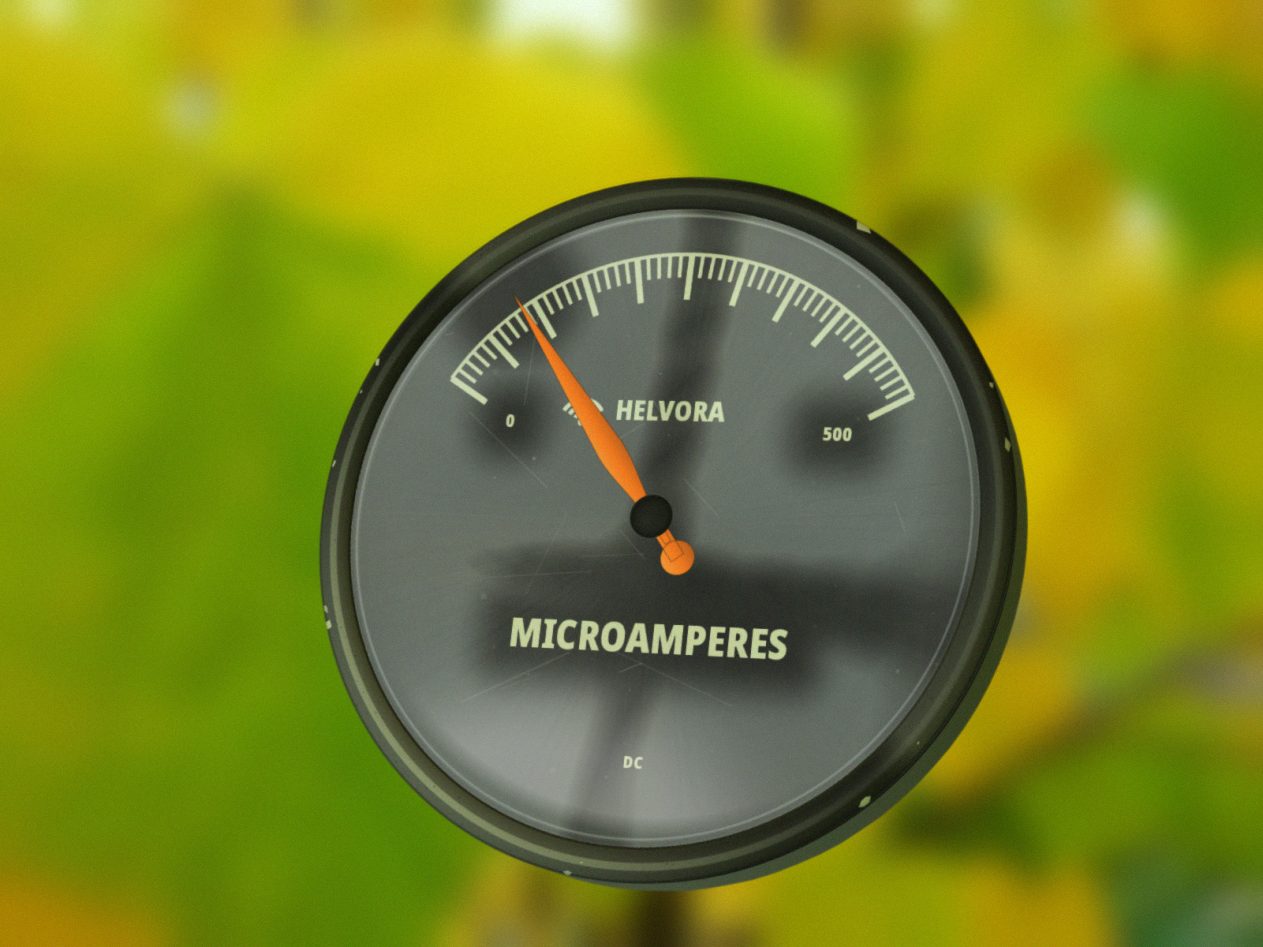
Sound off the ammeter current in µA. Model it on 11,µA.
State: 90,µA
